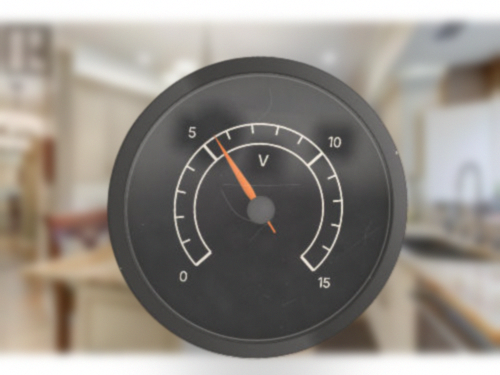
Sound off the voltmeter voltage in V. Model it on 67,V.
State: 5.5,V
